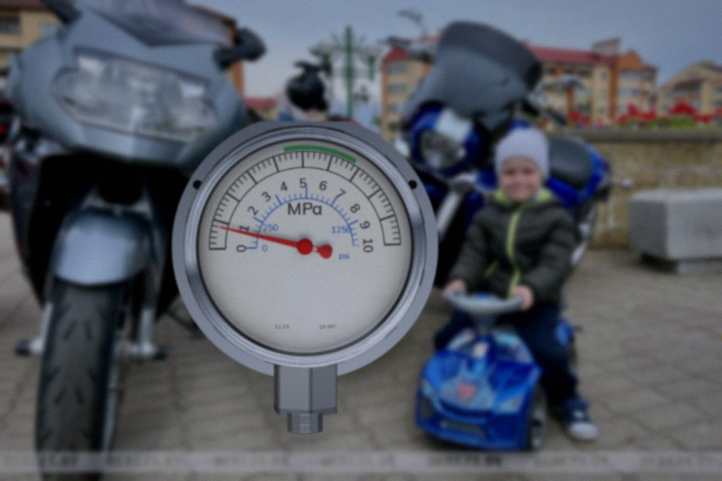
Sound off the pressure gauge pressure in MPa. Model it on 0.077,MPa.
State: 0.8,MPa
